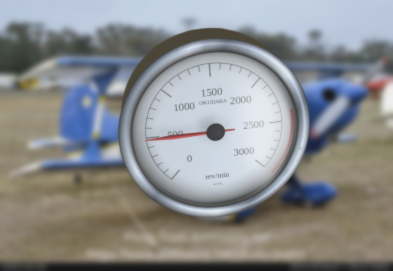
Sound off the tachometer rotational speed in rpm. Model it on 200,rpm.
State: 500,rpm
